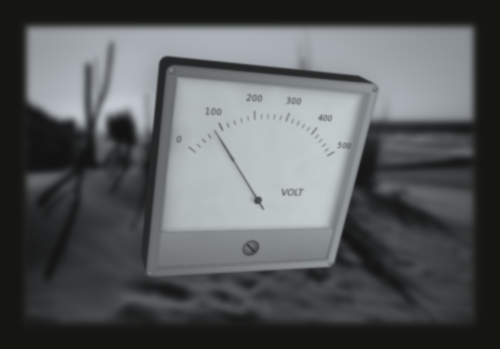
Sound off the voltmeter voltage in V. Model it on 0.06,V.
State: 80,V
